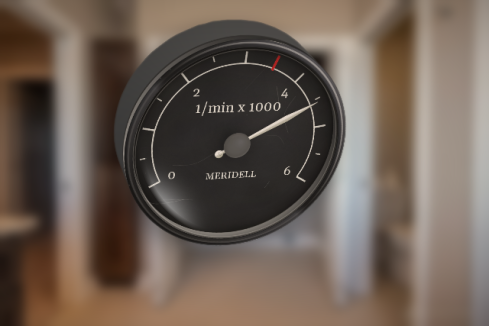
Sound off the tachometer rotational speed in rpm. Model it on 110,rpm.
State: 4500,rpm
